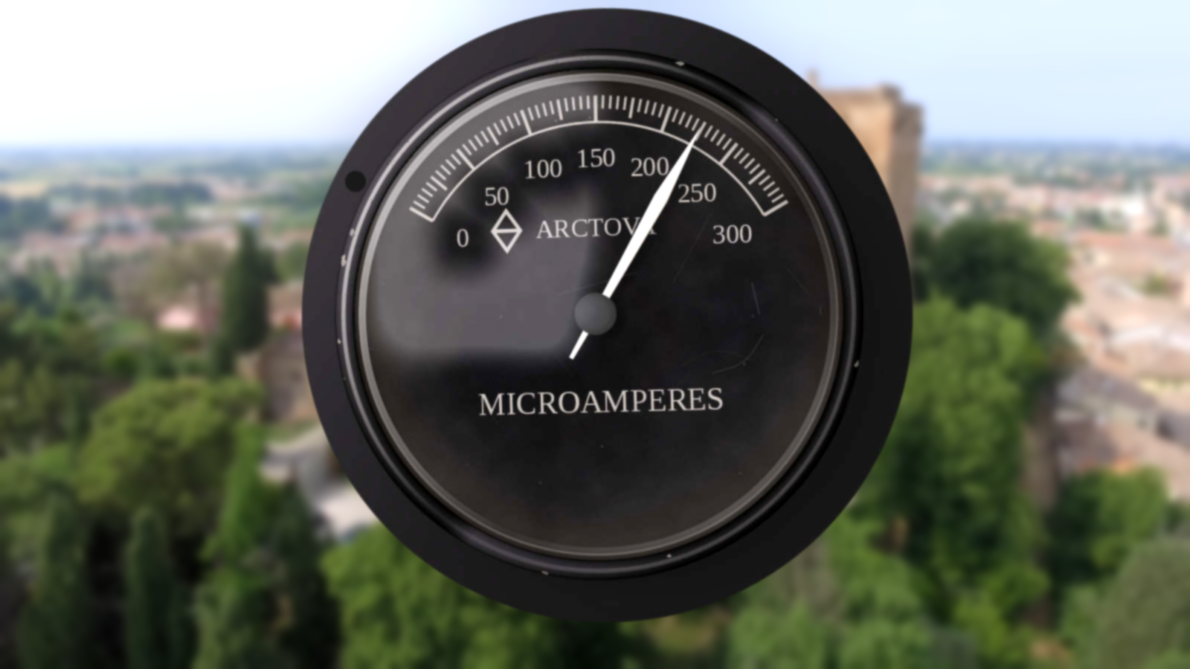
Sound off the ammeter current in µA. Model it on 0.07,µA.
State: 225,µA
